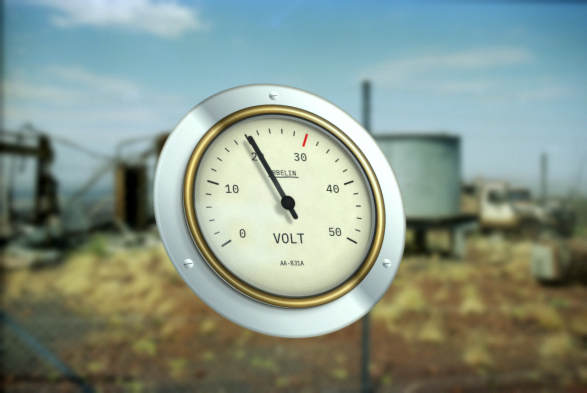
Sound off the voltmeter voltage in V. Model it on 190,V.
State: 20,V
